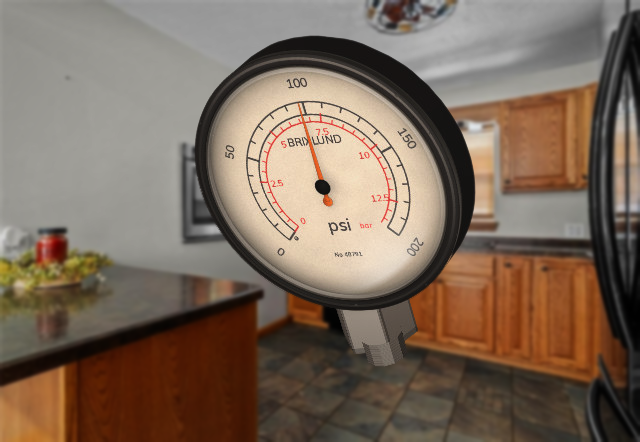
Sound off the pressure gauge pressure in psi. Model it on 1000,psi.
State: 100,psi
